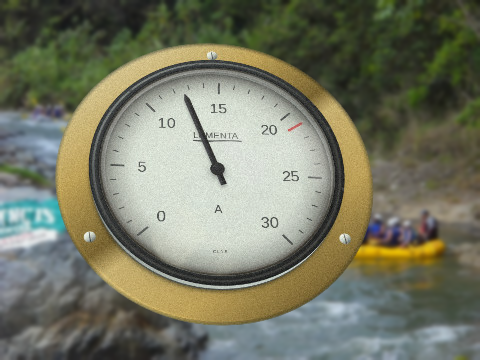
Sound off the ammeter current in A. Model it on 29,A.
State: 12.5,A
